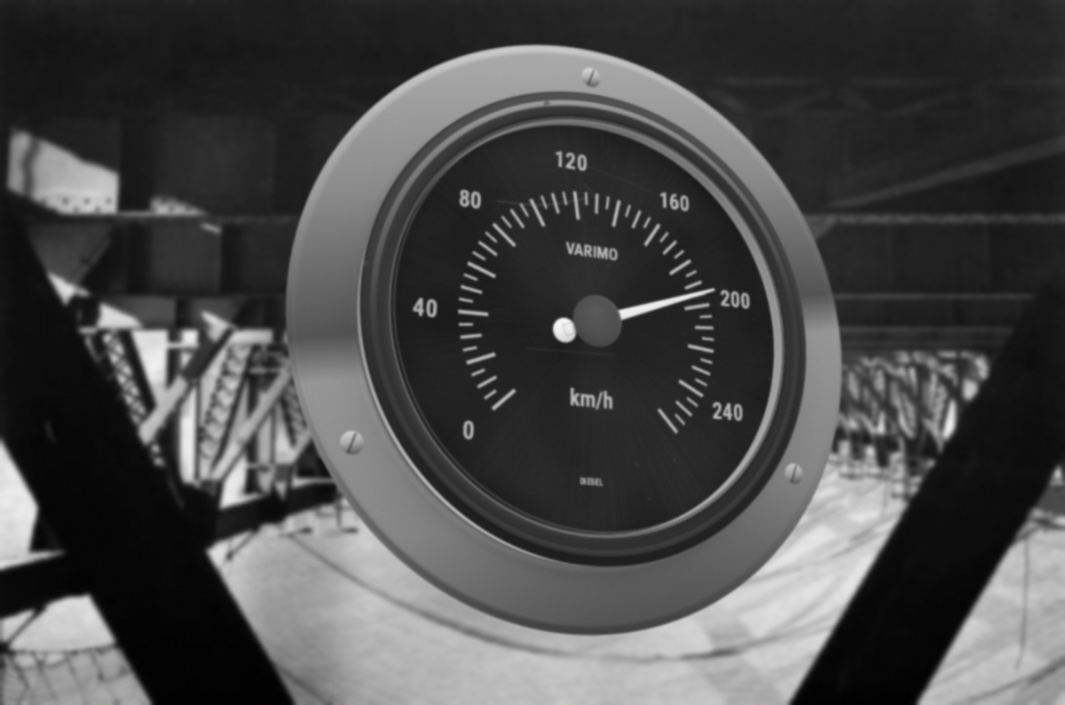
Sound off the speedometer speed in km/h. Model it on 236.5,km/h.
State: 195,km/h
